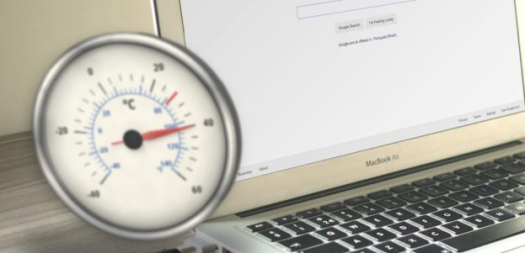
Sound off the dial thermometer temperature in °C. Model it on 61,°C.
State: 40,°C
